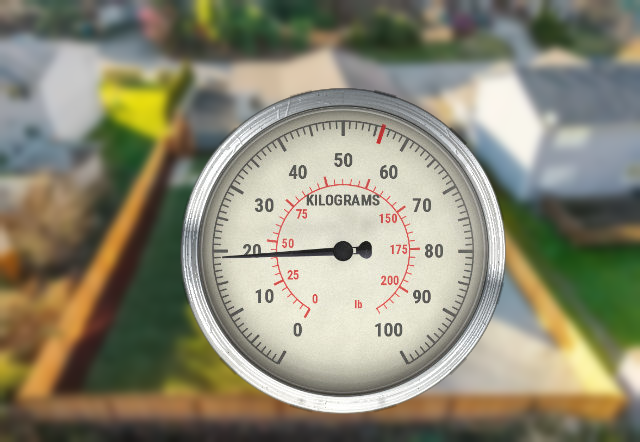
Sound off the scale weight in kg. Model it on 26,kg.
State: 19,kg
